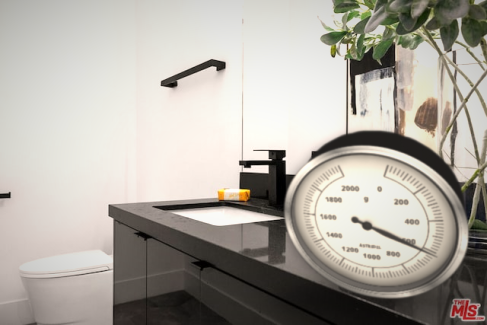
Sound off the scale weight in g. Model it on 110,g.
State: 600,g
